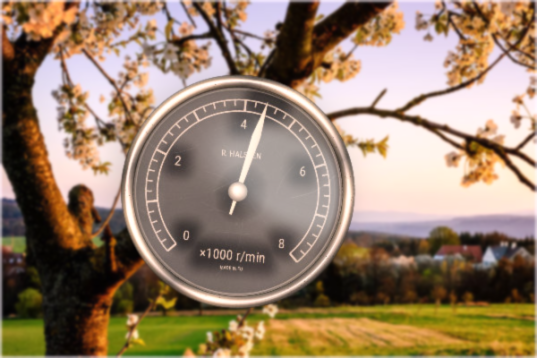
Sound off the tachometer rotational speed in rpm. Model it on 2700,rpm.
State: 4400,rpm
